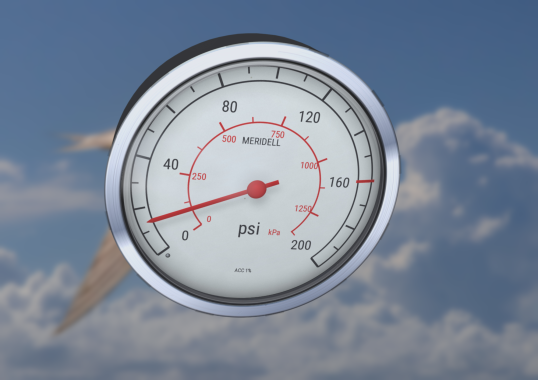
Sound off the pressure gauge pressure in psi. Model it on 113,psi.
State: 15,psi
